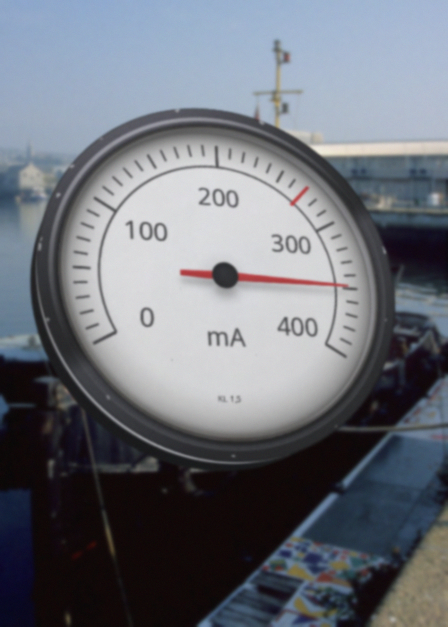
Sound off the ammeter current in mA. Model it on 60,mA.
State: 350,mA
